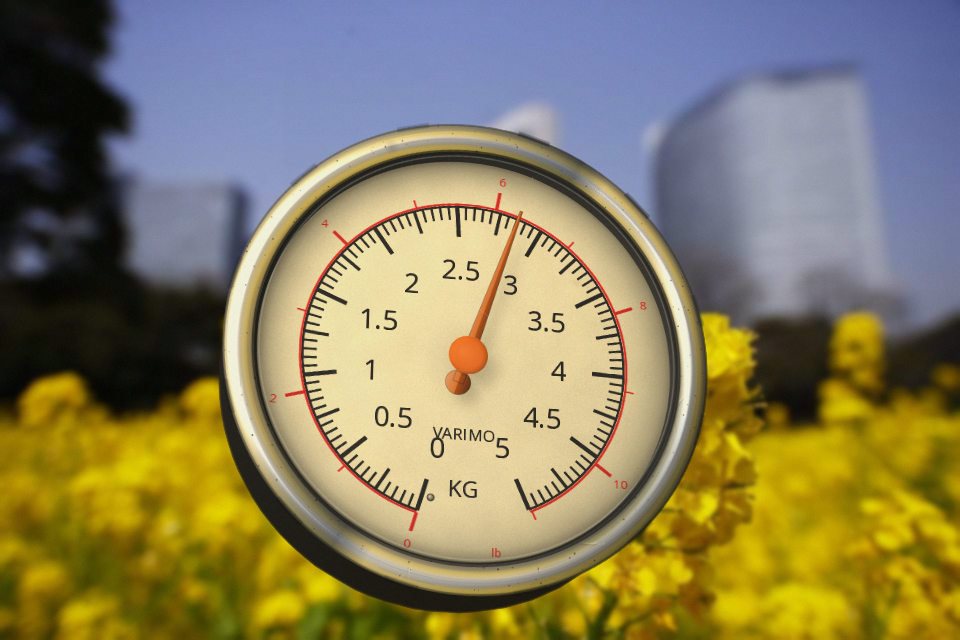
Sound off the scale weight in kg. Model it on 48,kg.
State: 2.85,kg
